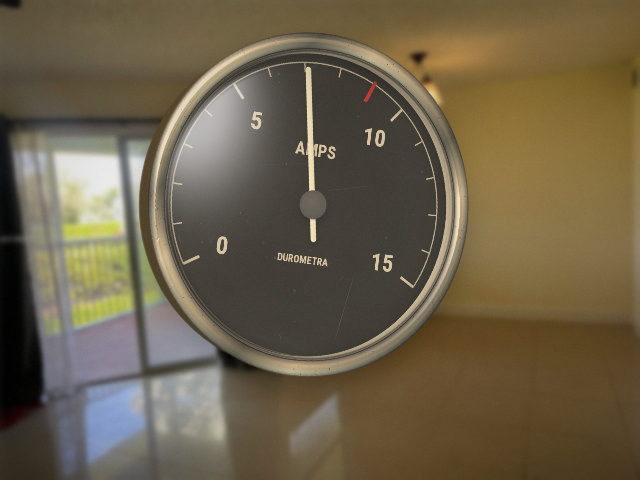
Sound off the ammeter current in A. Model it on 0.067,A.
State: 7,A
